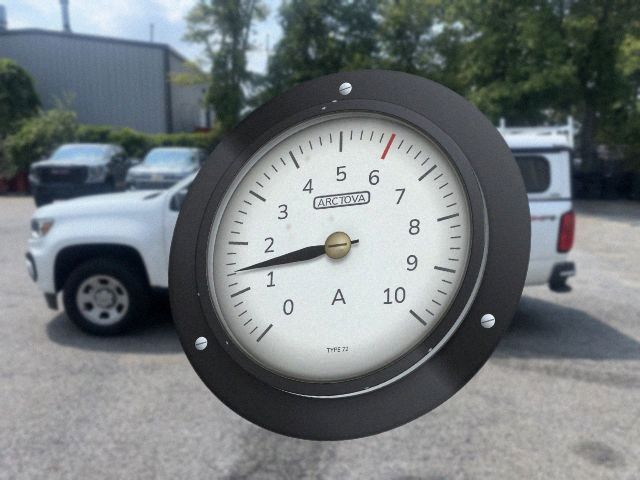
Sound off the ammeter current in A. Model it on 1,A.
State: 1.4,A
